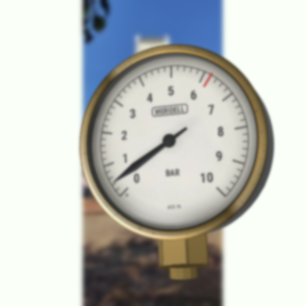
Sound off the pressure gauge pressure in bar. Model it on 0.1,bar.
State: 0.4,bar
